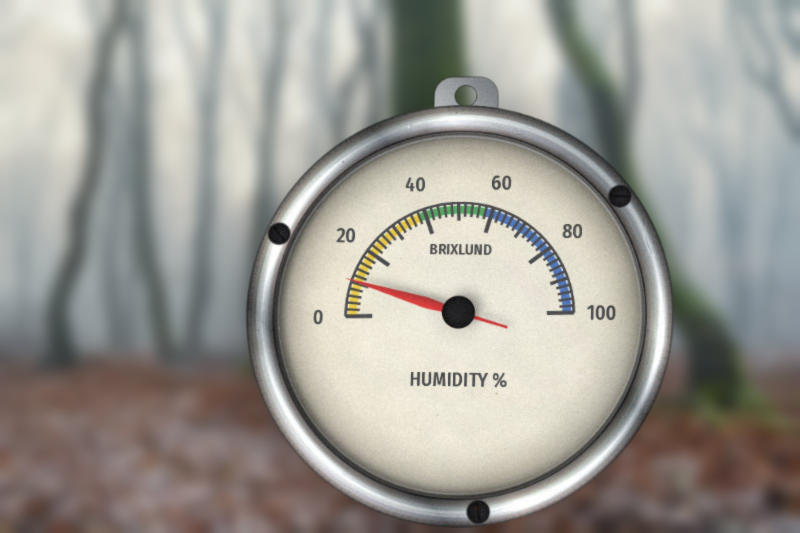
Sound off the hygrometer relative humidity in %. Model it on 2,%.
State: 10,%
